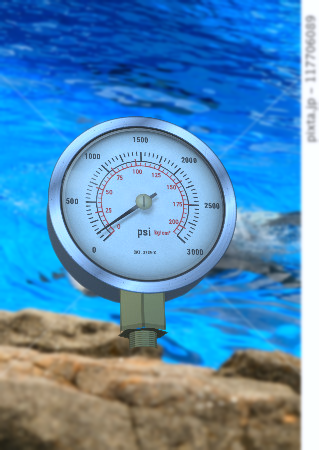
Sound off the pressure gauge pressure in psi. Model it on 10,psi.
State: 100,psi
